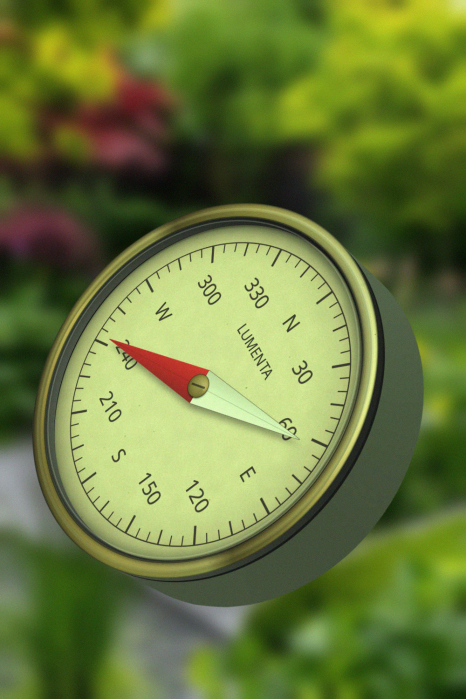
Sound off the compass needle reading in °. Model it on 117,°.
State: 242.5,°
